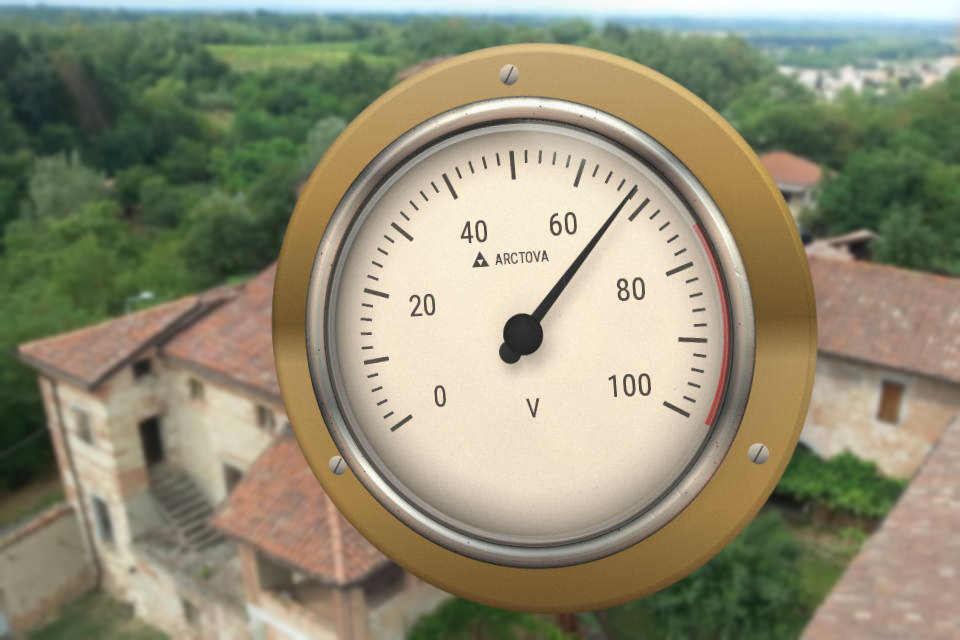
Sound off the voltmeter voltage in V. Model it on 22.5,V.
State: 68,V
